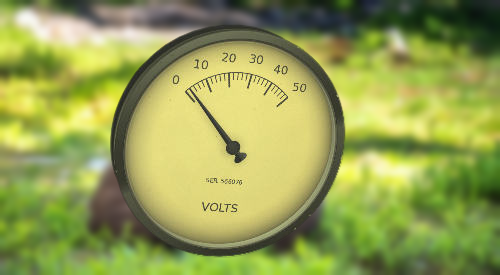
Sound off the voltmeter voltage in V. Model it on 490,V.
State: 2,V
